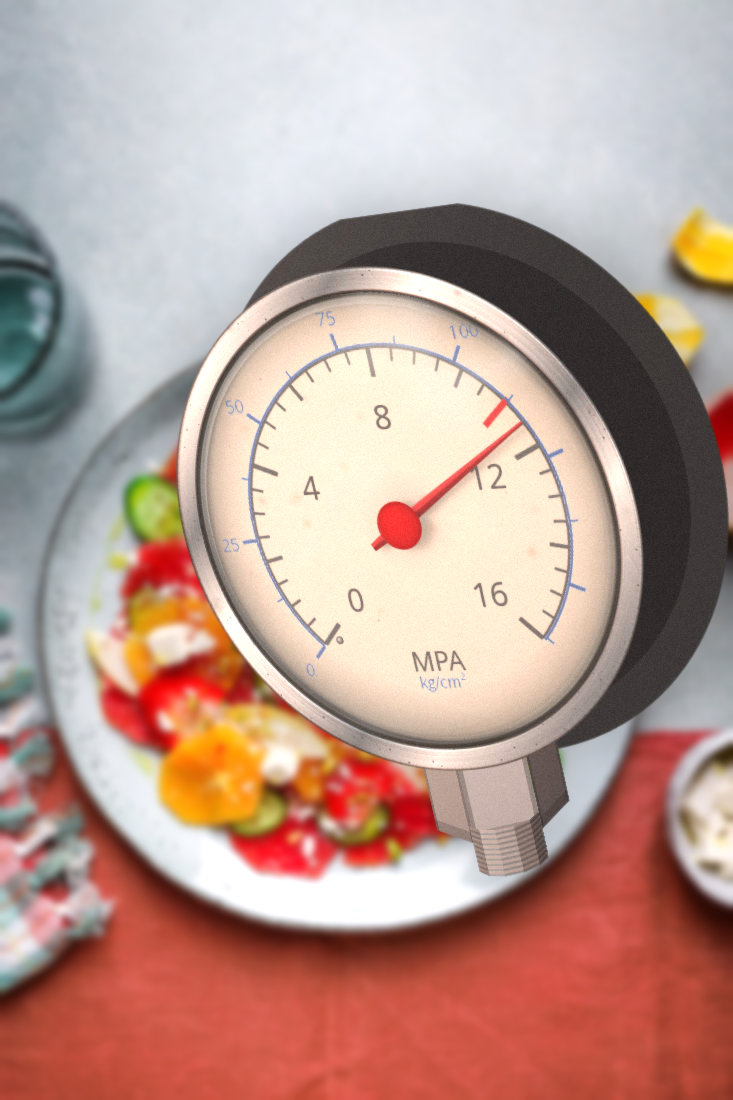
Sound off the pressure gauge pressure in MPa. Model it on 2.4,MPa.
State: 11.5,MPa
